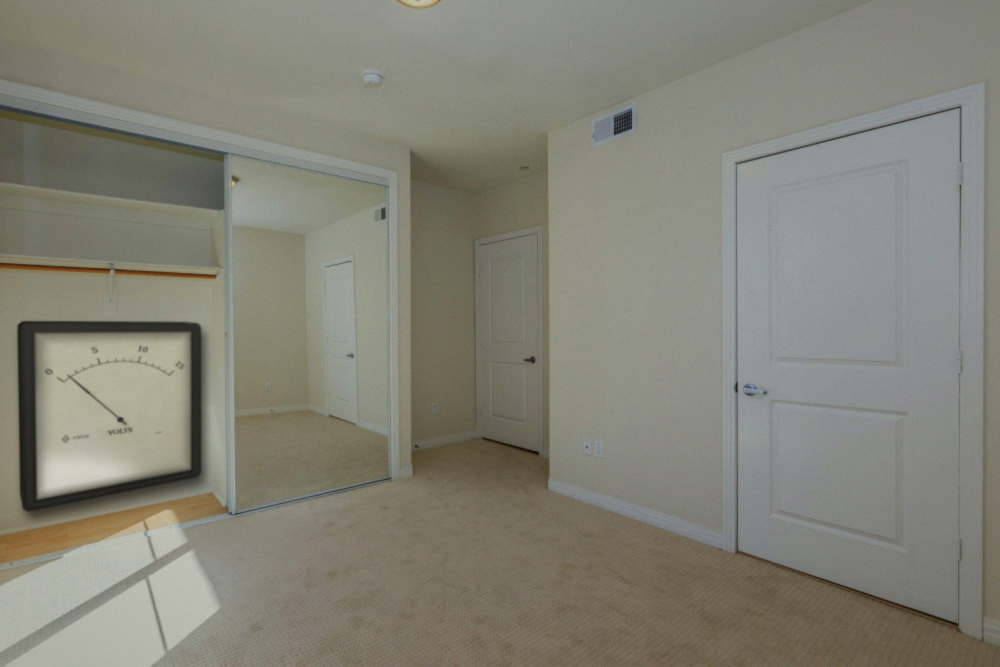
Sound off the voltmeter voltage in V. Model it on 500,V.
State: 1,V
